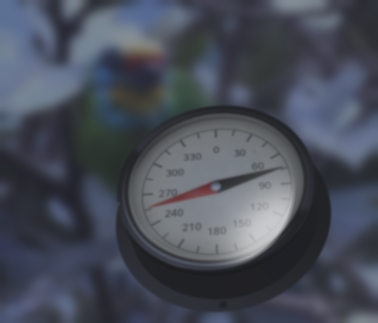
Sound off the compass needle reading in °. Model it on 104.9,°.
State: 255,°
